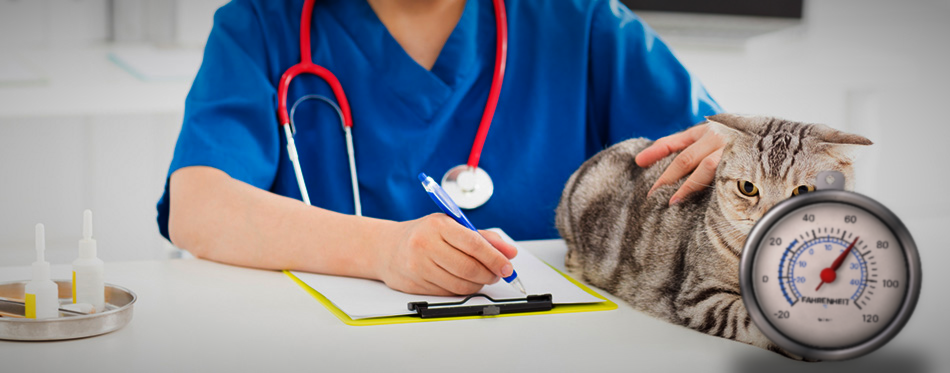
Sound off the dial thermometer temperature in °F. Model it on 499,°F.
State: 68,°F
